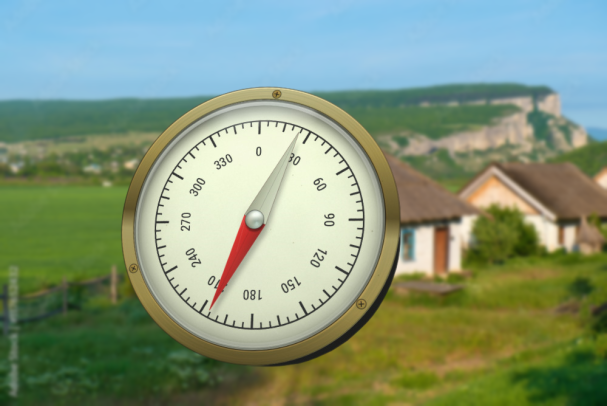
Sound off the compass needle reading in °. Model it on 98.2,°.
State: 205,°
